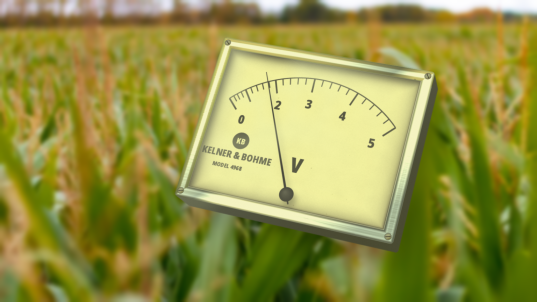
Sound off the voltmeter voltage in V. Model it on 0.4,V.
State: 1.8,V
